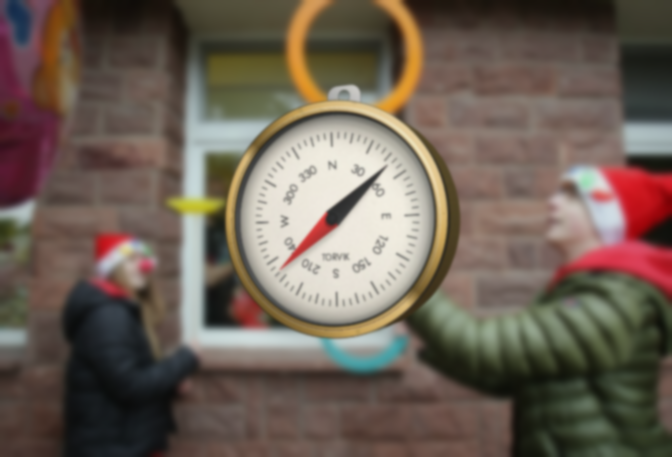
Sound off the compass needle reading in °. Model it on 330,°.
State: 230,°
